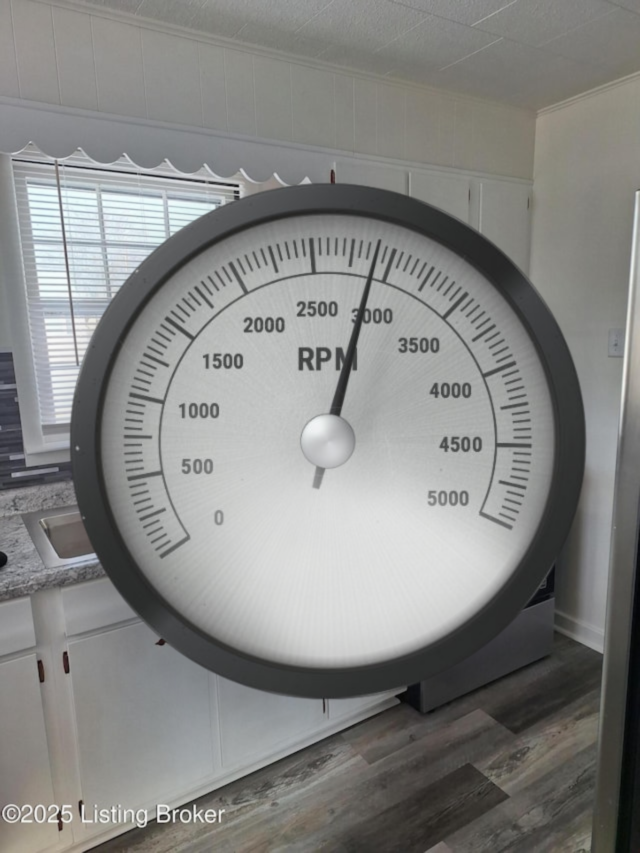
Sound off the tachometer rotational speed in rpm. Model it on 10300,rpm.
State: 2900,rpm
